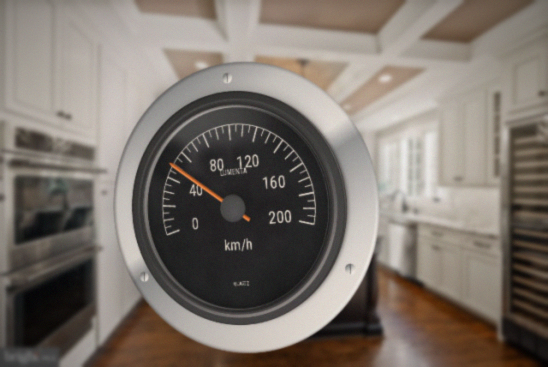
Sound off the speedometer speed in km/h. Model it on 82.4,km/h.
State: 50,km/h
